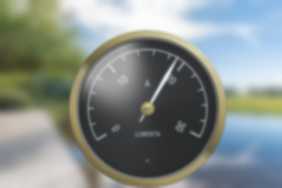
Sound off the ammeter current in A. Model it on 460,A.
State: 19,A
